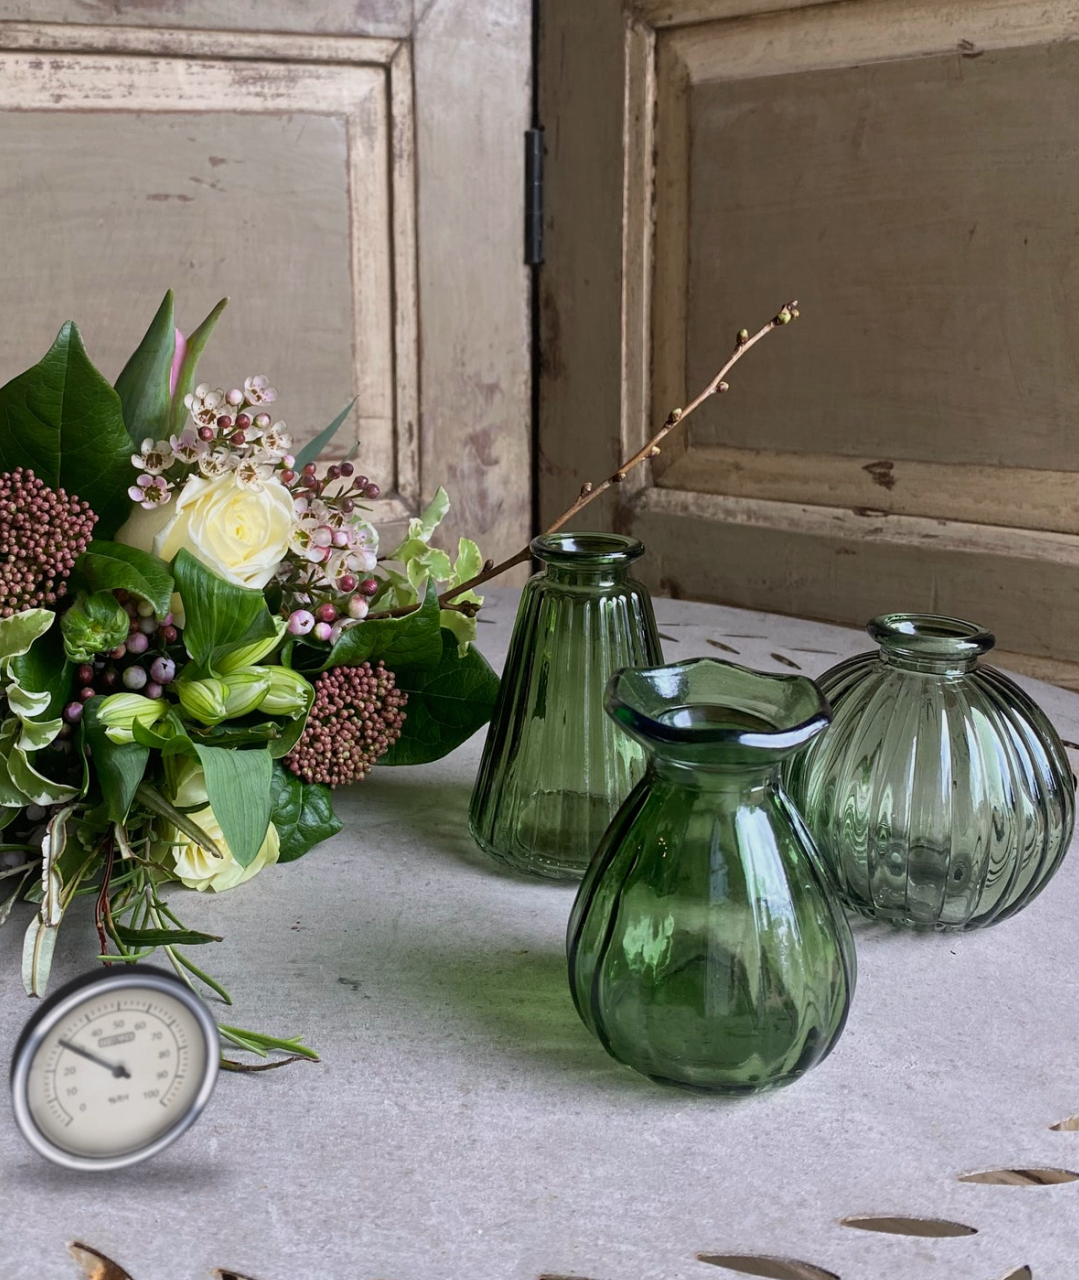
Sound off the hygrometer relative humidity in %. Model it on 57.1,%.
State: 30,%
